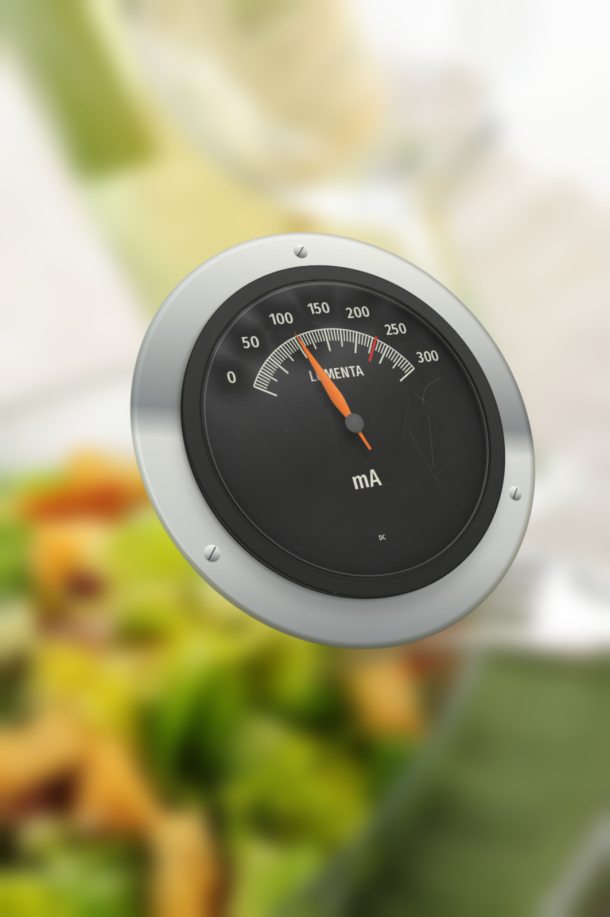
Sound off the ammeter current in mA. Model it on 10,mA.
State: 100,mA
